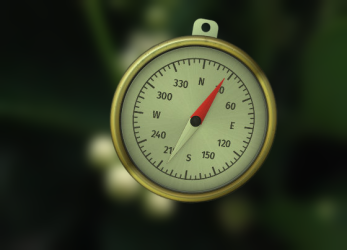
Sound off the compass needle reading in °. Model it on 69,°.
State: 25,°
